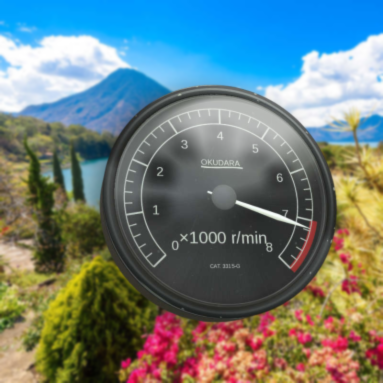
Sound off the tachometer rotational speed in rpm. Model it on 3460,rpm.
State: 7200,rpm
